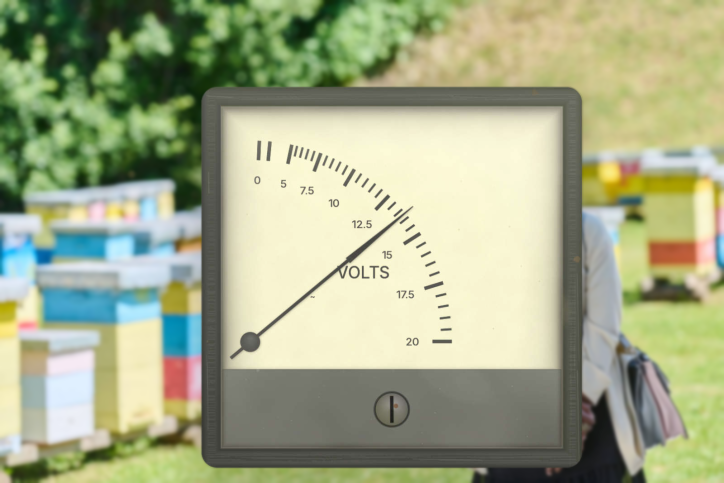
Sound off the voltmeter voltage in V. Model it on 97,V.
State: 13.75,V
